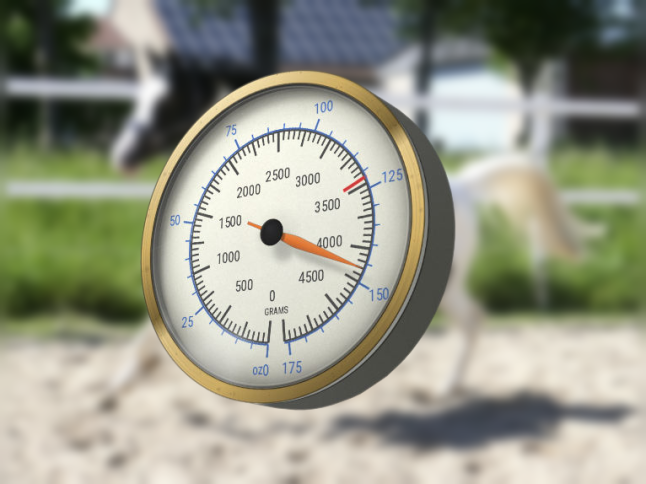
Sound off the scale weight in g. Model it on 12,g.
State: 4150,g
